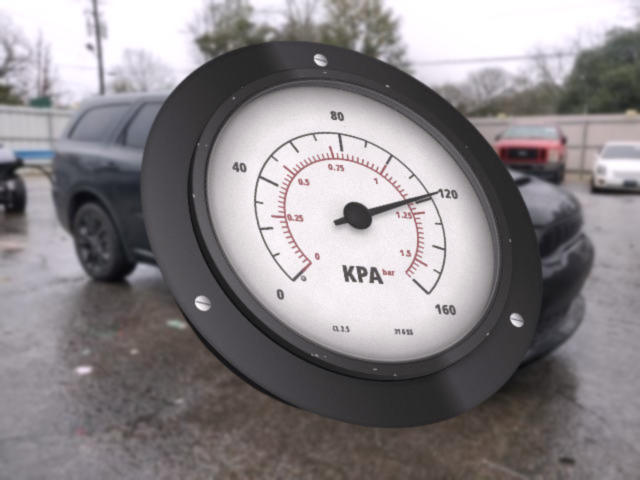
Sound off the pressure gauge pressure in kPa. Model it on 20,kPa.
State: 120,kPa
